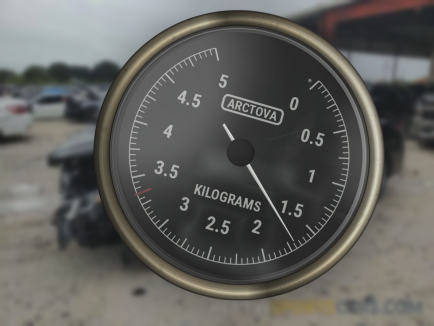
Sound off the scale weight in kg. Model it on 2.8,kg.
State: 1.7,kg
